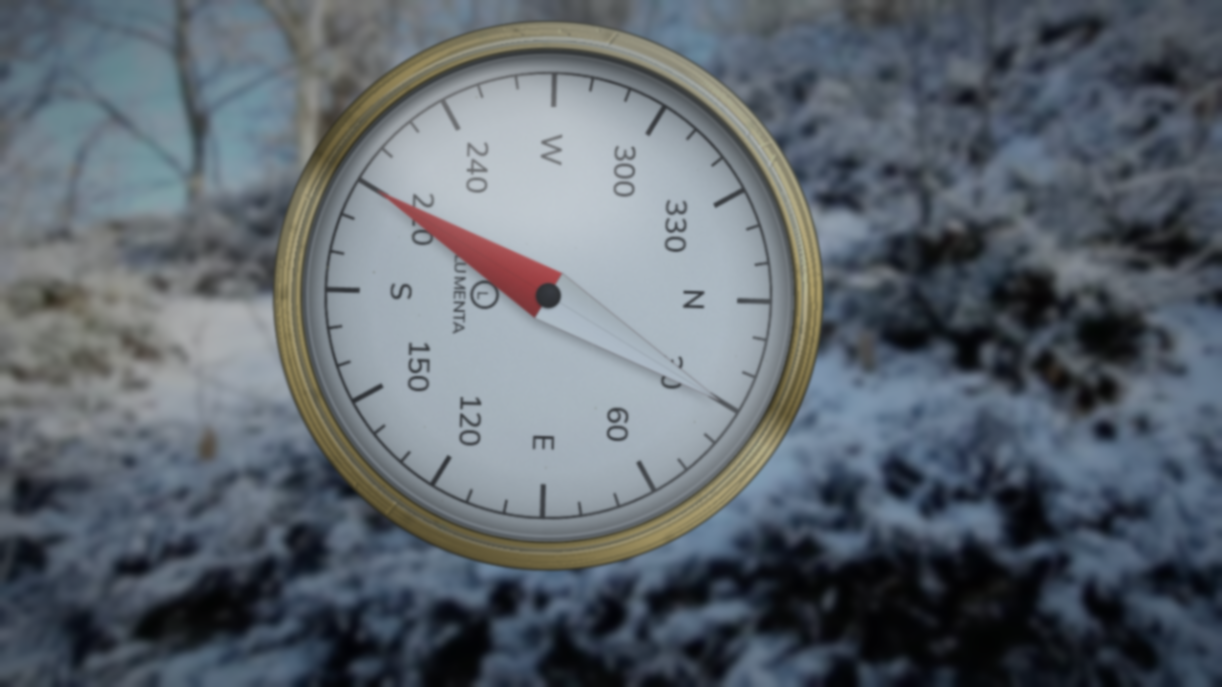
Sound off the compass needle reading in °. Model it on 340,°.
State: 210,°
